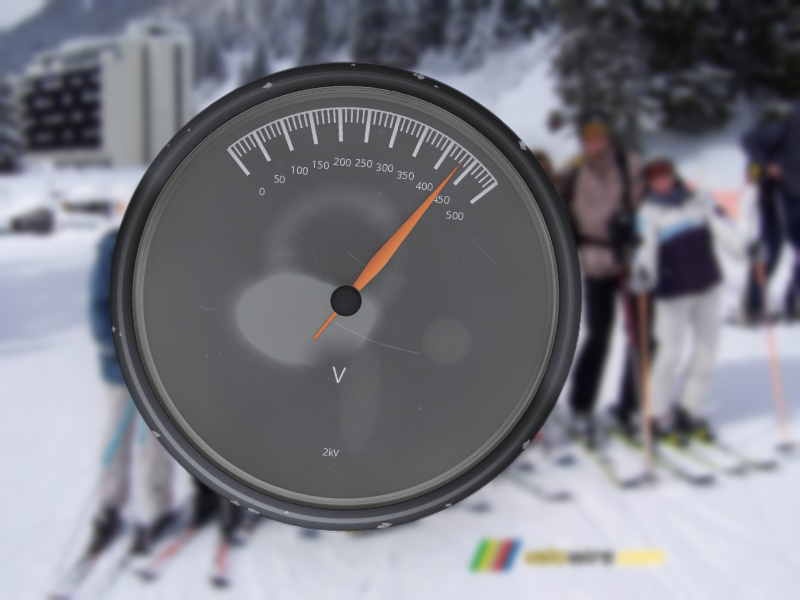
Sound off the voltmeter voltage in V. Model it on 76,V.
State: 430,V
